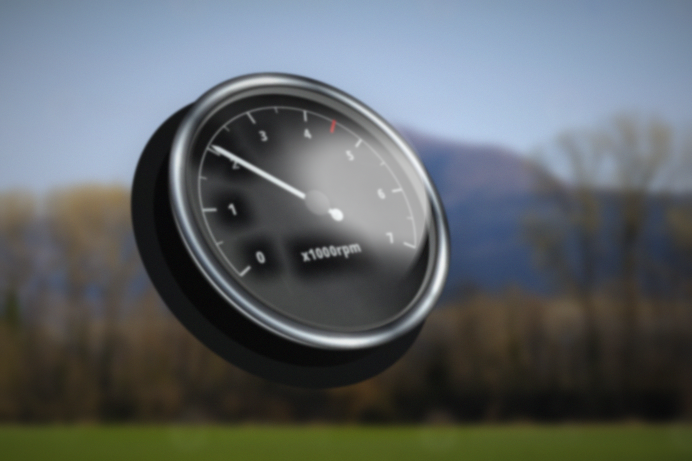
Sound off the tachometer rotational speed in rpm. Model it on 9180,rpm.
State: 2000,rpm
